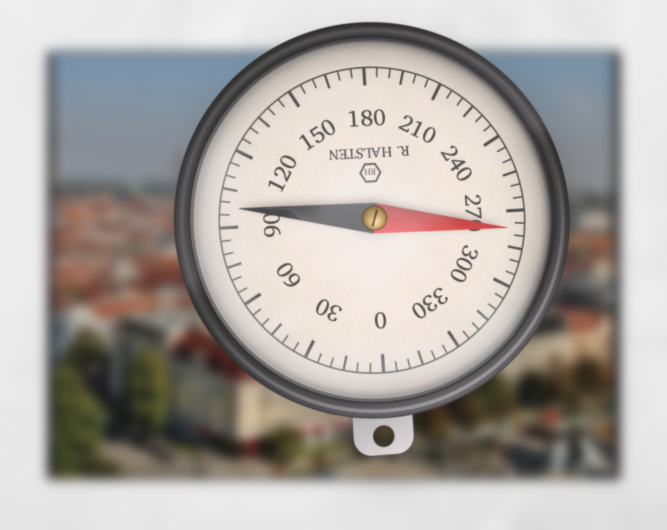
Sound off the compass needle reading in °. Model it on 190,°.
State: 277.5,°
